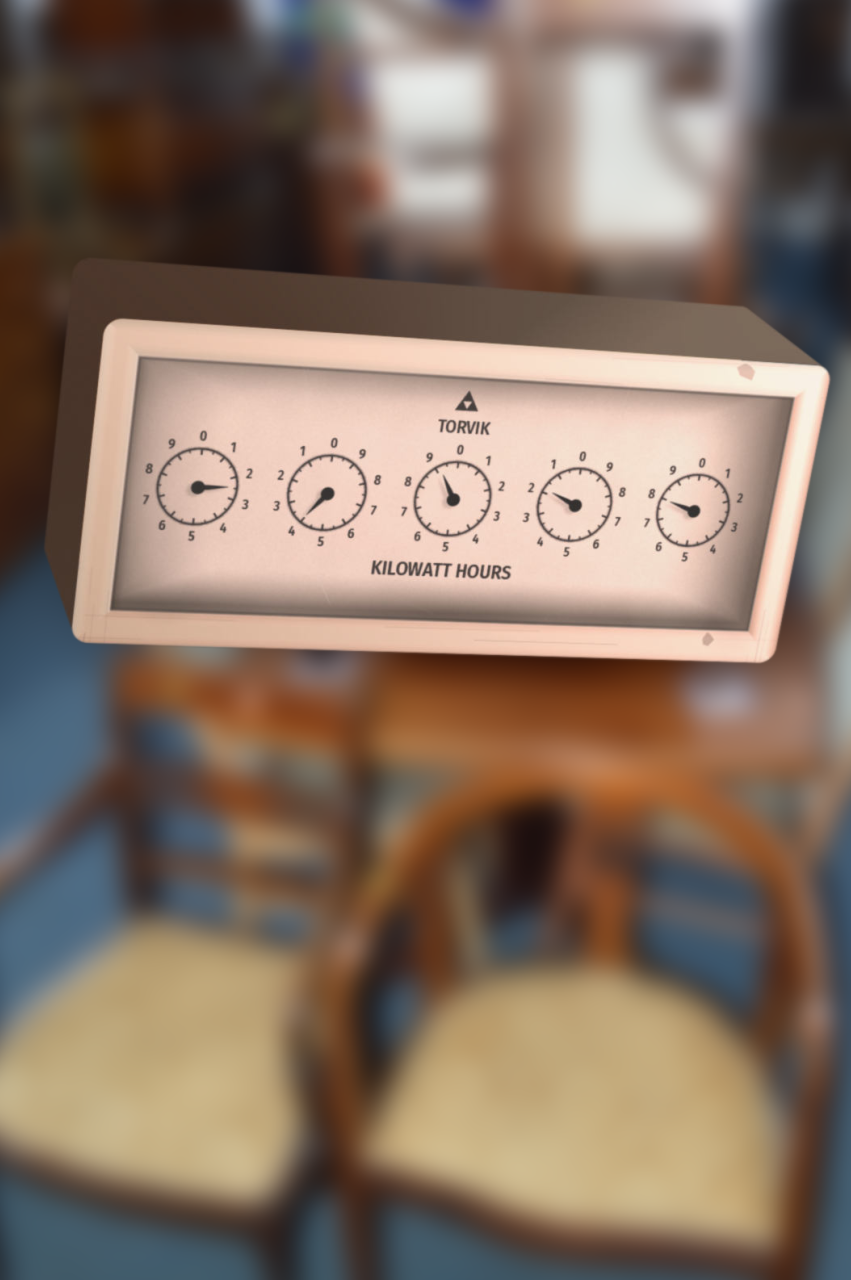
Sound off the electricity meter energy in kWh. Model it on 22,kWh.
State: 23918,kWh
